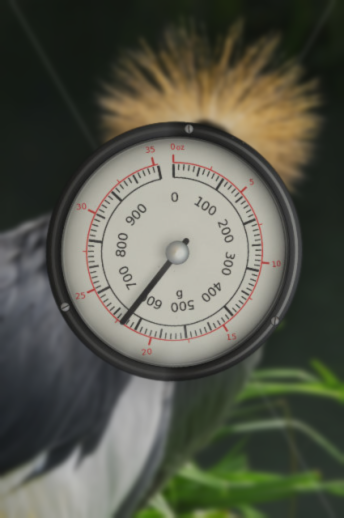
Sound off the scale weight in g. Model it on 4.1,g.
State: 630,g
